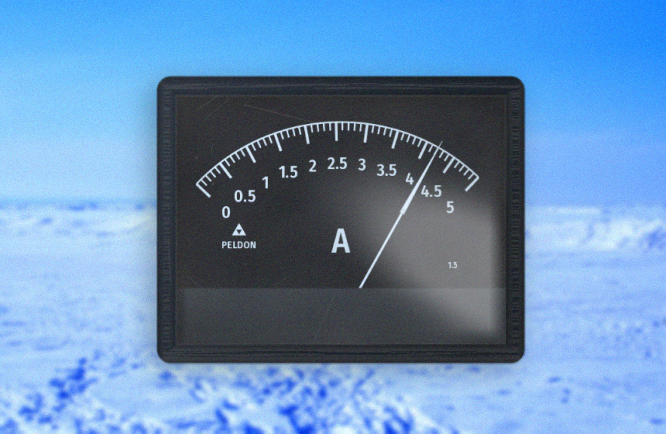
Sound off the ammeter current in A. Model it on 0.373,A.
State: 4.2,A
